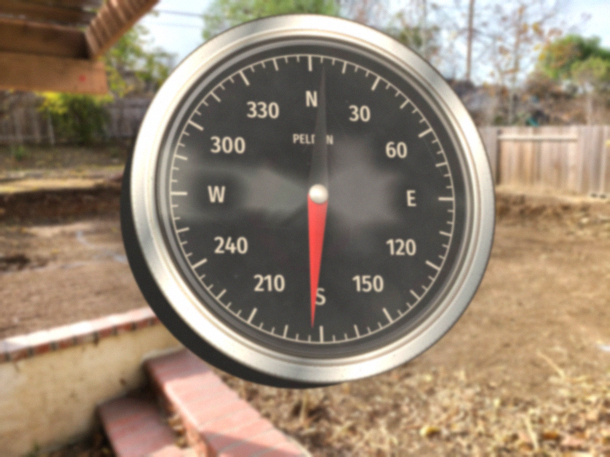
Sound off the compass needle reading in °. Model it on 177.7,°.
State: 185,°
